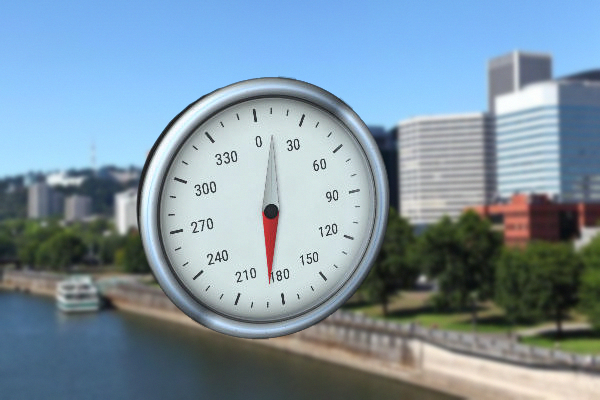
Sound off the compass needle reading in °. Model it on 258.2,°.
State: 190,°
